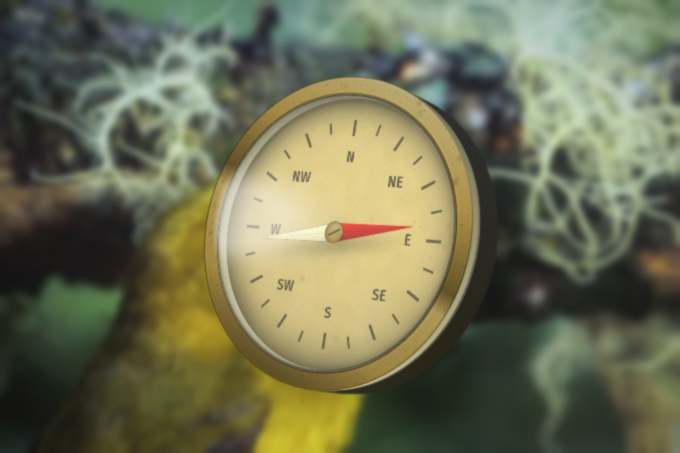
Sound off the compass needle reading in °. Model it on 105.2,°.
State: 82.5,°
